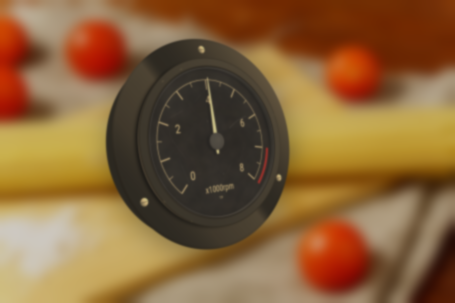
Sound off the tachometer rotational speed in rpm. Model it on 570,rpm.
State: 4000,rpm
